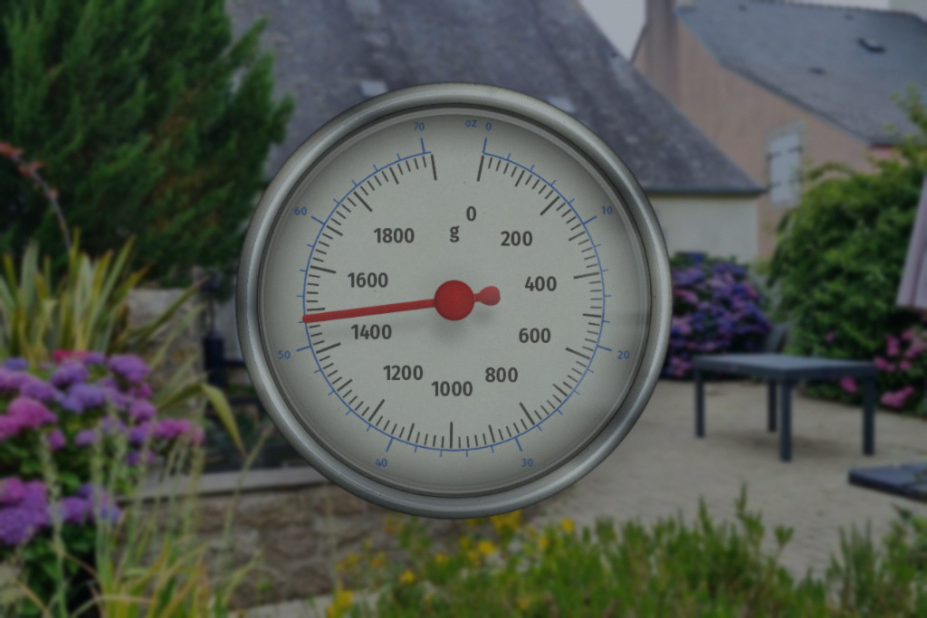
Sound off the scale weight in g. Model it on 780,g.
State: 1480,g
